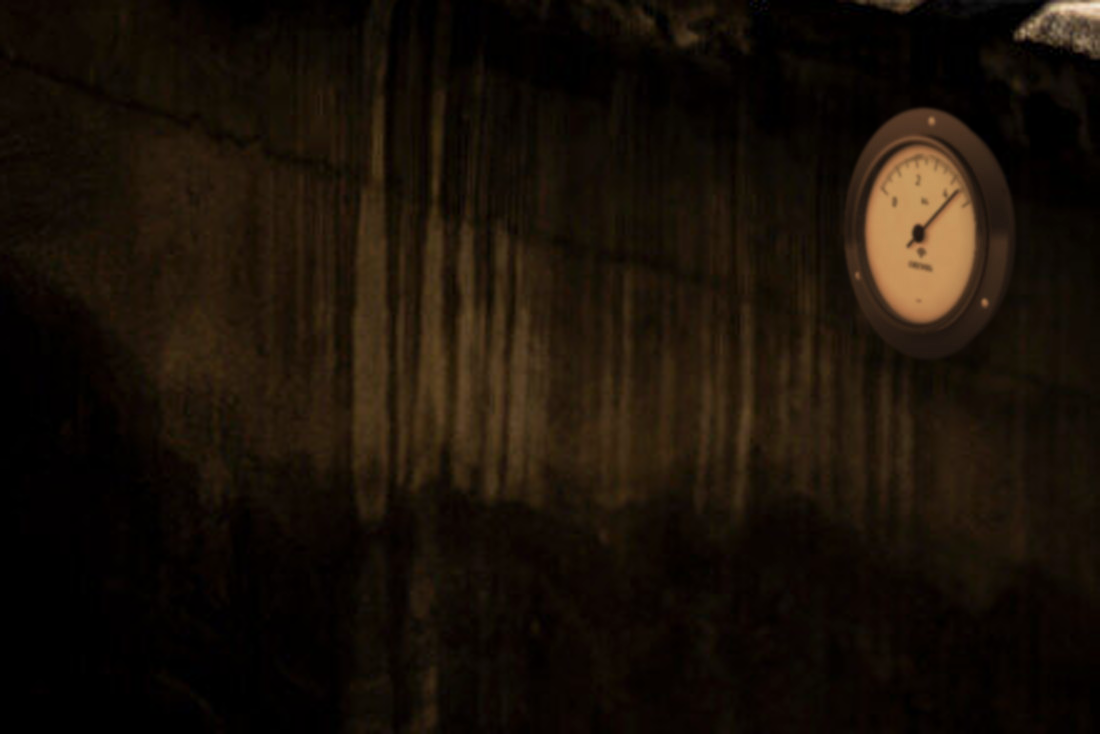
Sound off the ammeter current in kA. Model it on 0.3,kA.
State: 4.5,kA
